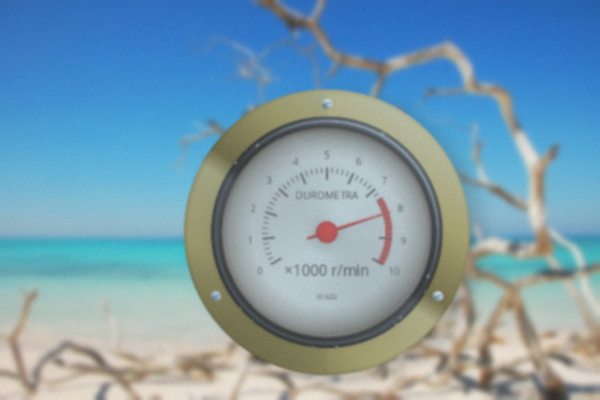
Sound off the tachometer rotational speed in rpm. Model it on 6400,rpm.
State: 8000,rpm
